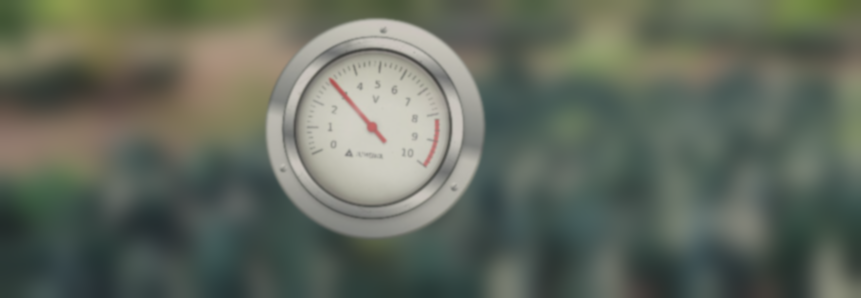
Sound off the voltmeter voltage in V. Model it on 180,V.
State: 3,V
